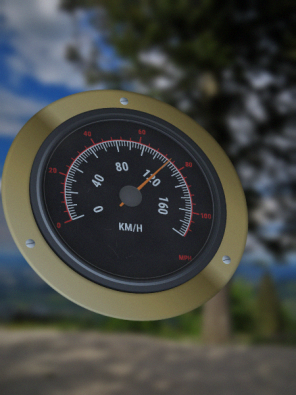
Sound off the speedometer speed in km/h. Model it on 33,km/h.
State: 120,km/h
